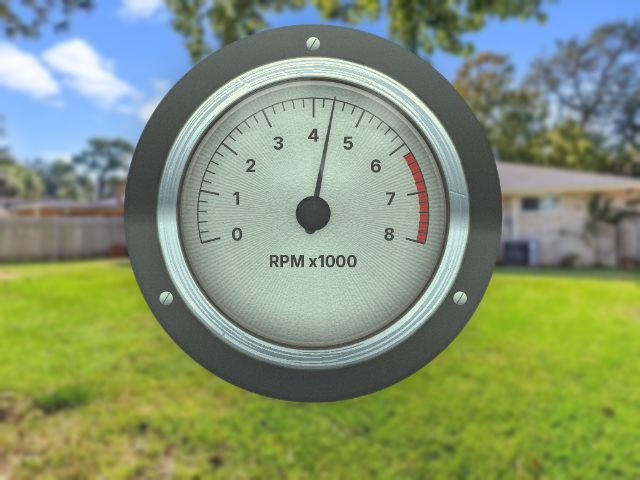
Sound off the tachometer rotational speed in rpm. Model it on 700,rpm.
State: 4400,rpm
